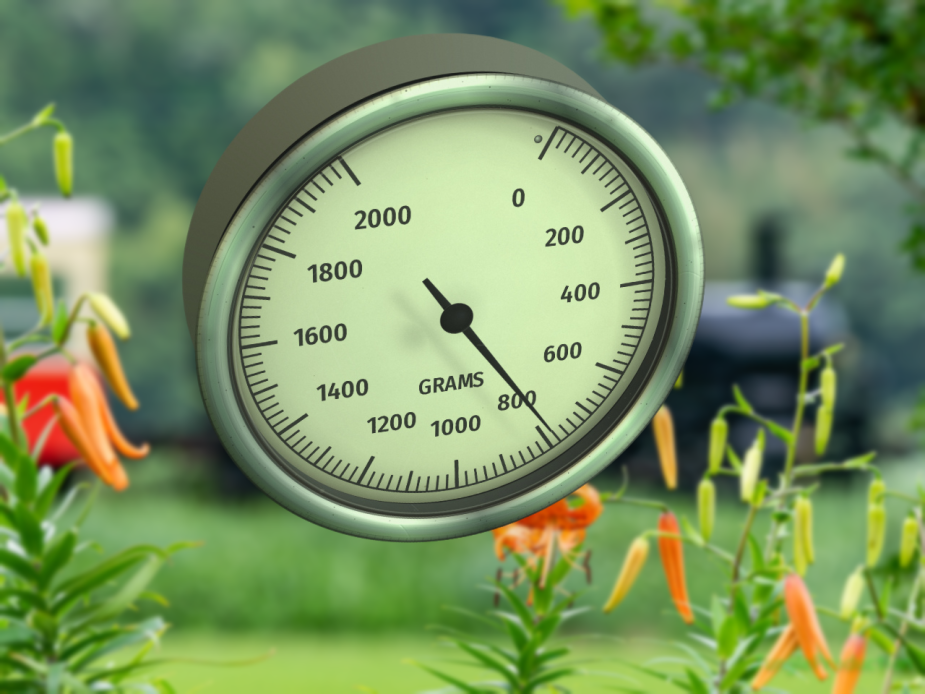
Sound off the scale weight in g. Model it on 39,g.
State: 780,g
